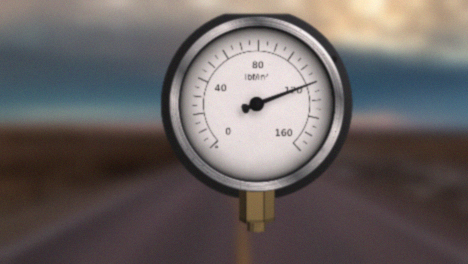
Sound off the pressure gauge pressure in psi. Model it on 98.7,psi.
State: 120,psi
